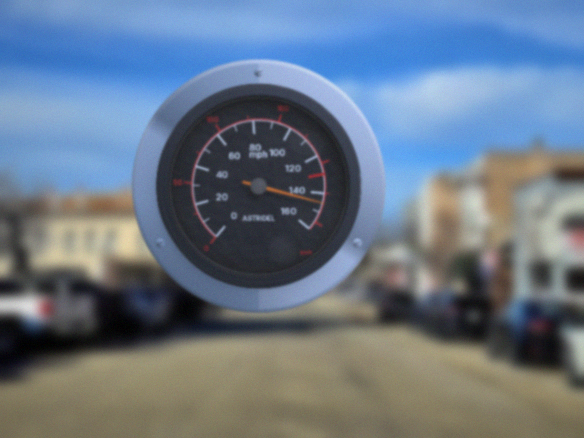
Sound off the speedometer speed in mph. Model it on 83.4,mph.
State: 145,mph
